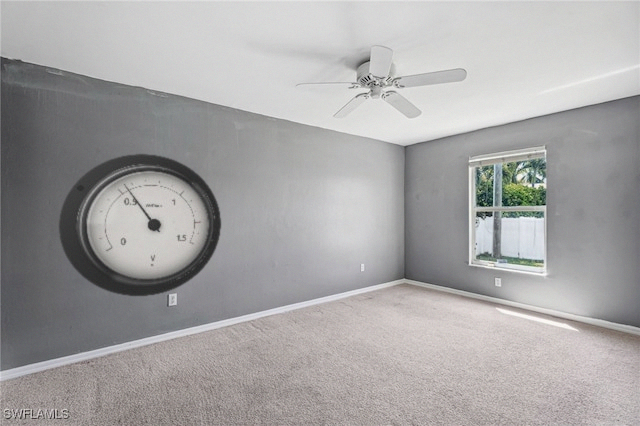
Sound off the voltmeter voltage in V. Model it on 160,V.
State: 0.55,V
